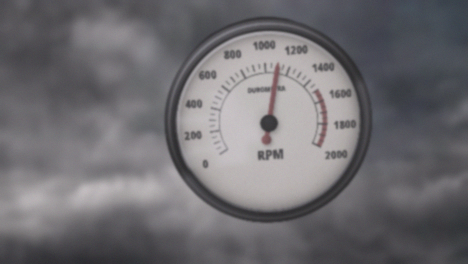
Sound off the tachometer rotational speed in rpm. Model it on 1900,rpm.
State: 1100,rpm
